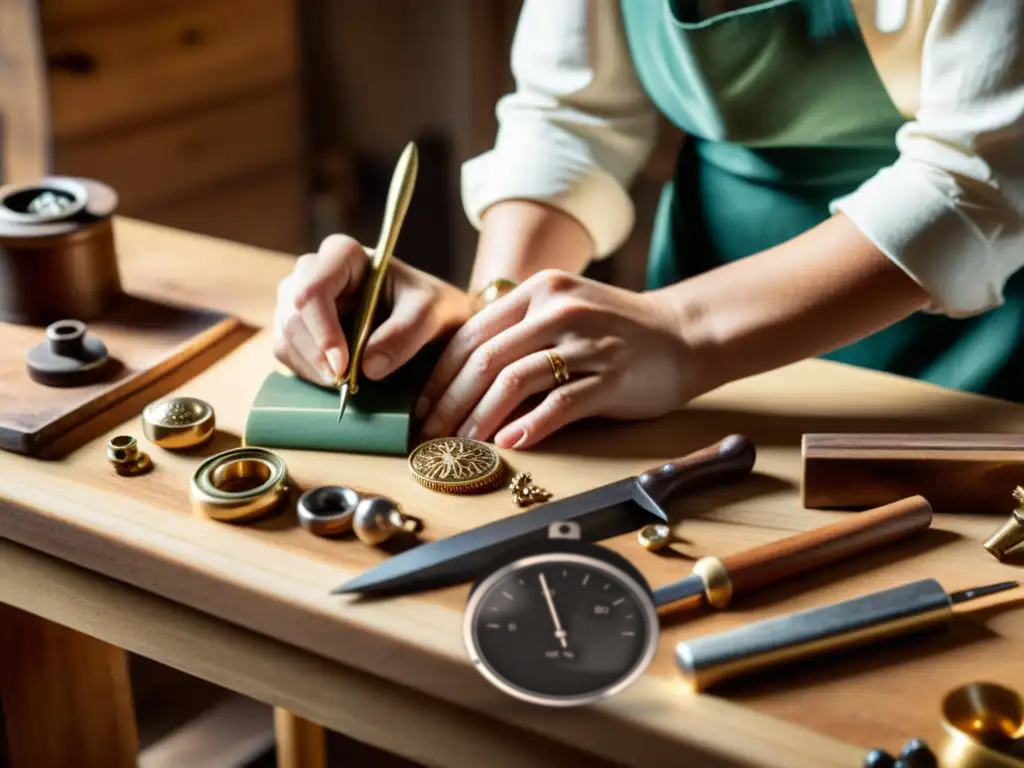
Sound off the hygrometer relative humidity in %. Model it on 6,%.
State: 40,%
